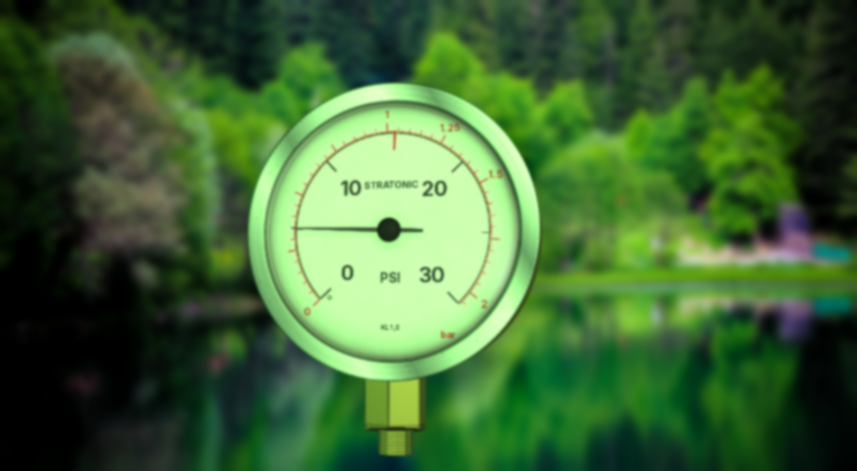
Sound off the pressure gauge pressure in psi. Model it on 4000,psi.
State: 5,psi
